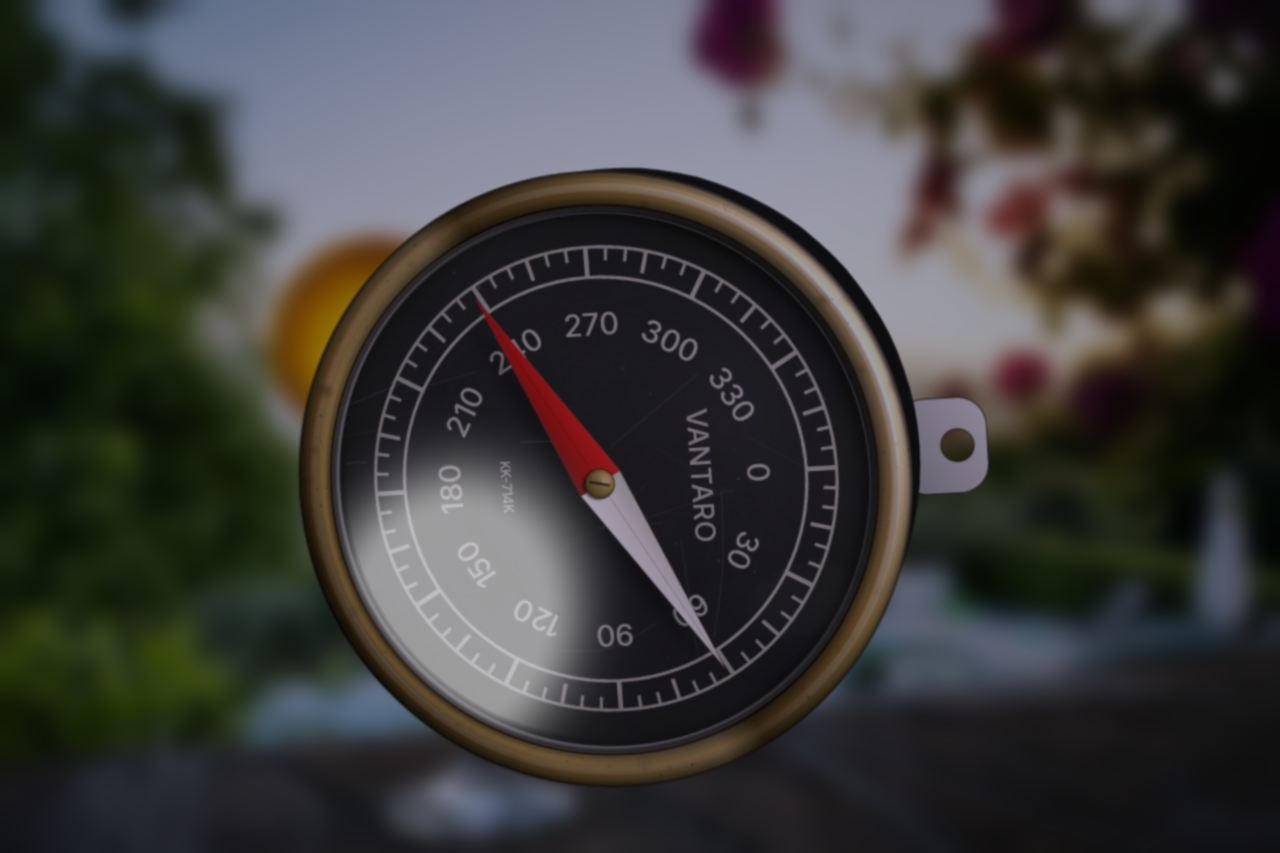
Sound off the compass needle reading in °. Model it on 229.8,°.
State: 240,°
